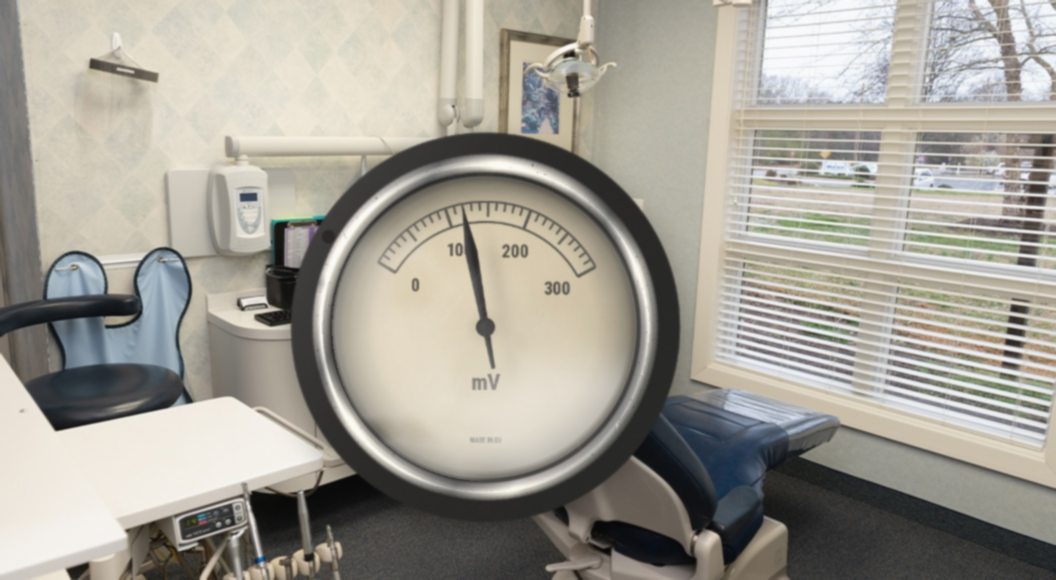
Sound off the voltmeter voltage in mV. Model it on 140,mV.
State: 120,mV
